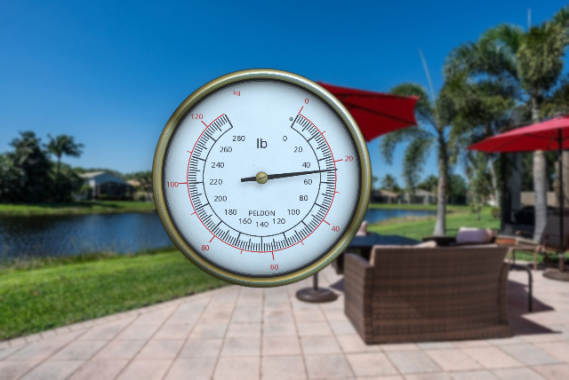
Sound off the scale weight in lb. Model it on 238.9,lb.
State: 50,lb
